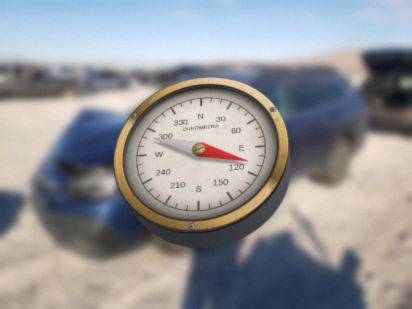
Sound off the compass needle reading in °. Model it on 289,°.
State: 110,°
